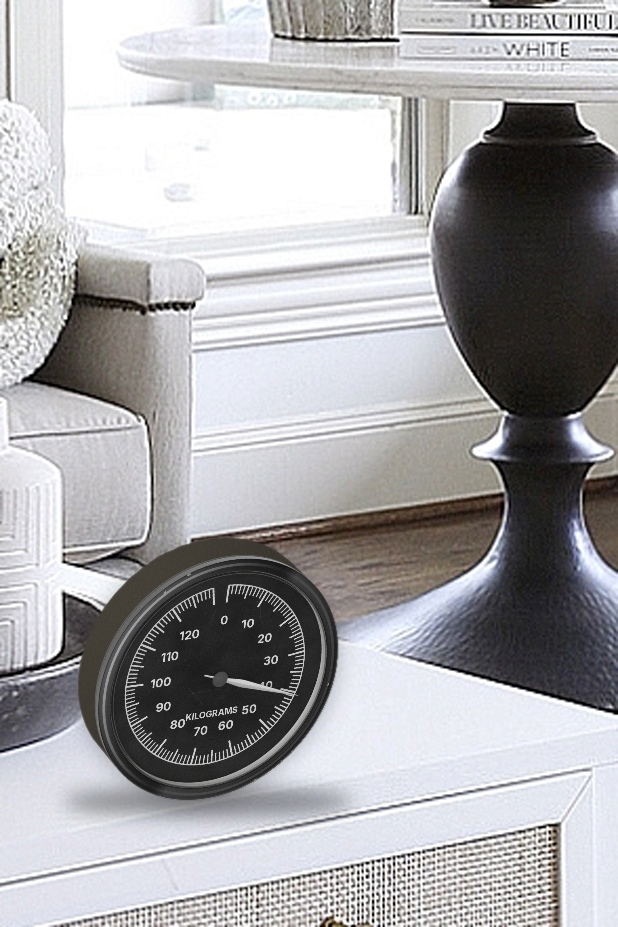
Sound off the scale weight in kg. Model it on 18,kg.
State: 40,kg
